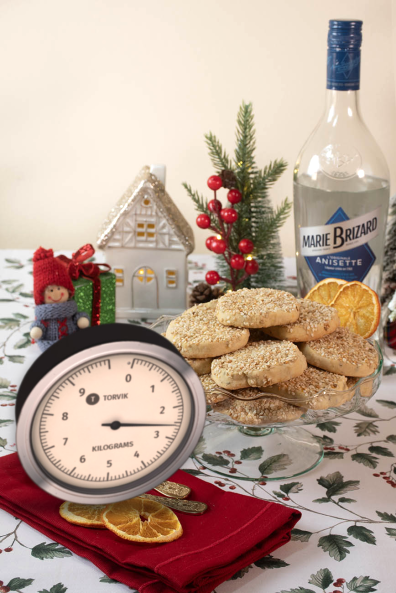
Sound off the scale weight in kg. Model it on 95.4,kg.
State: 2.5,kg
